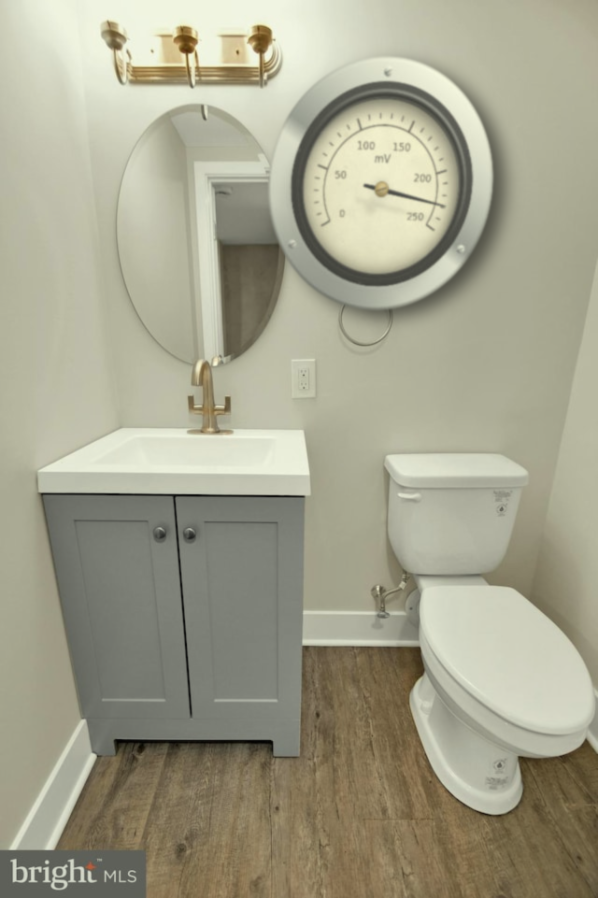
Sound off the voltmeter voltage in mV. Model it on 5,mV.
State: 230,mV
